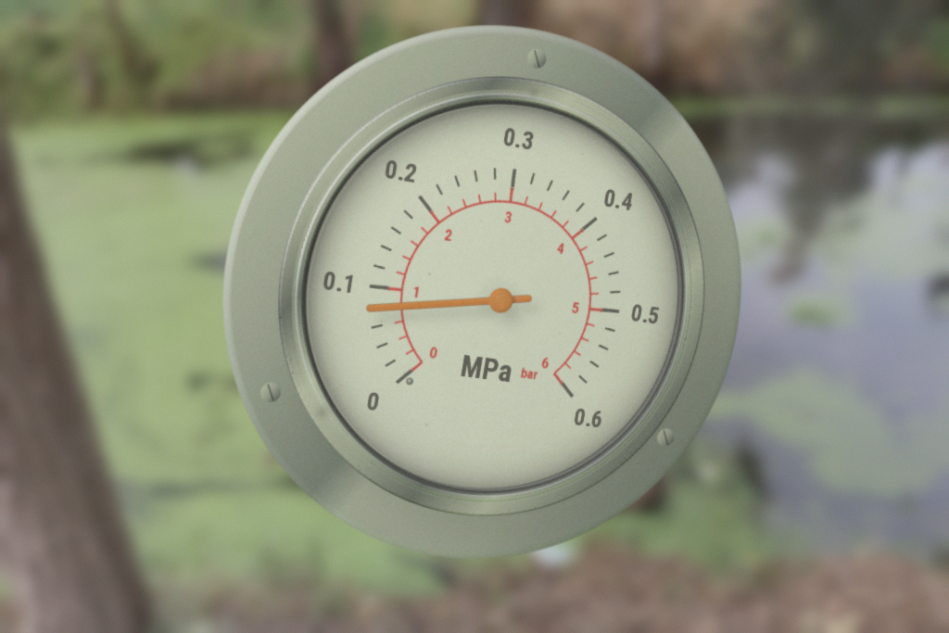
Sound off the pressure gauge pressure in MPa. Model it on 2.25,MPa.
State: 0.08,MPa
